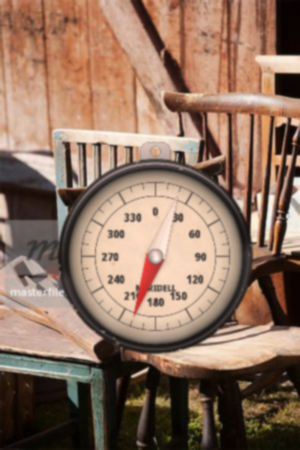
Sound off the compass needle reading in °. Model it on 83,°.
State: 200,°
